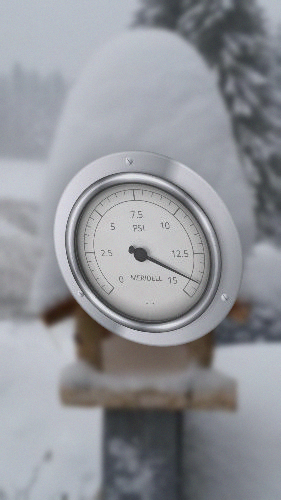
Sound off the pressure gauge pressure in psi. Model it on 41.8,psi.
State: 14,psi
